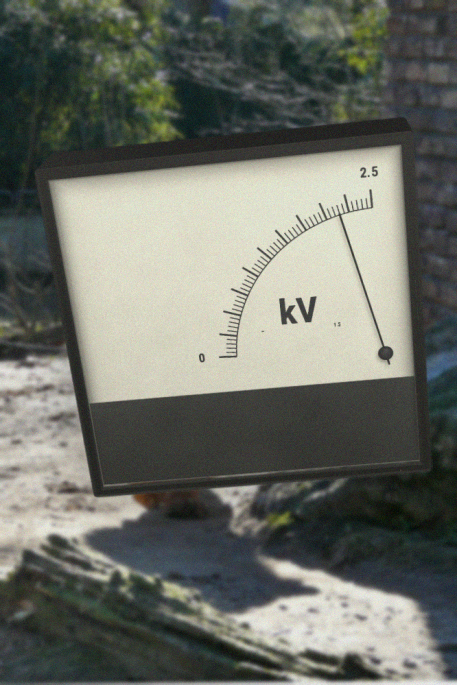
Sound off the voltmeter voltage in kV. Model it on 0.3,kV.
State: 2.15,kV
